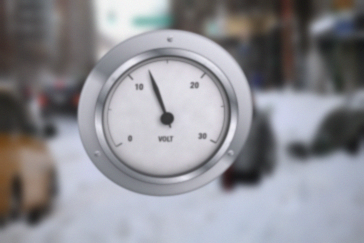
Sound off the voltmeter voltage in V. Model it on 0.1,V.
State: 12.5,V
